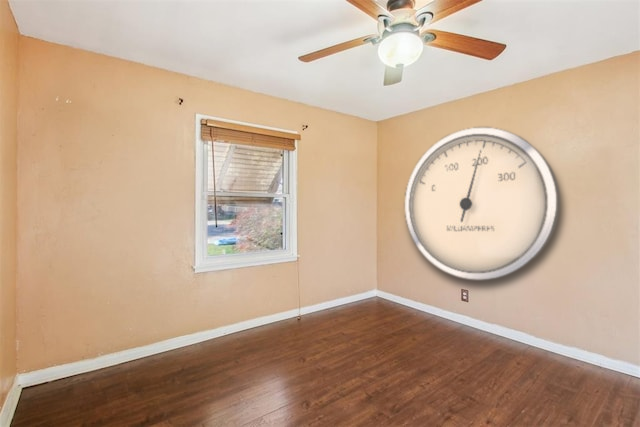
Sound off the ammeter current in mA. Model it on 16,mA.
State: 200,mA
